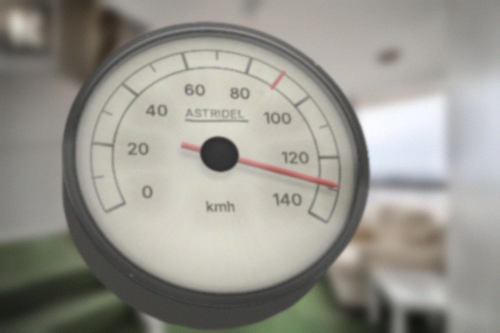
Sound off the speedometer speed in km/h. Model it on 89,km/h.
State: 130,km/h
